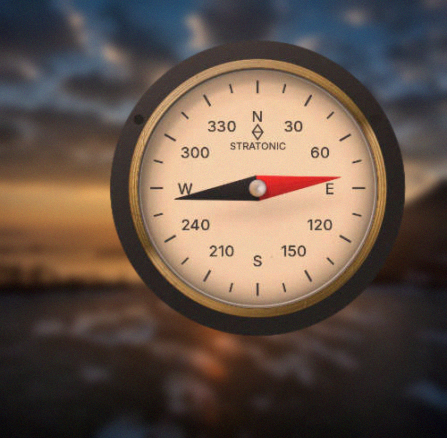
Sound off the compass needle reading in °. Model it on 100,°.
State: 82.5,°
